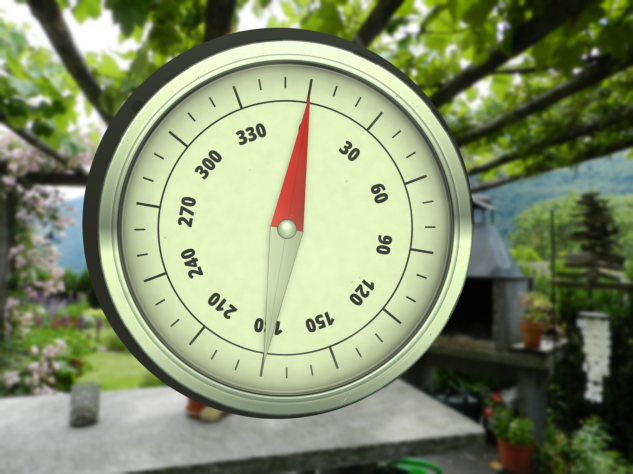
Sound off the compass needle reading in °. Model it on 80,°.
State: 0,°
